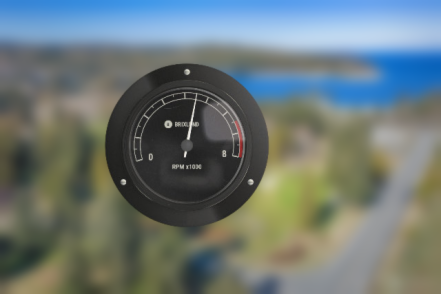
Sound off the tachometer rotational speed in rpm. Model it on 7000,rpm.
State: 4500,rpm
